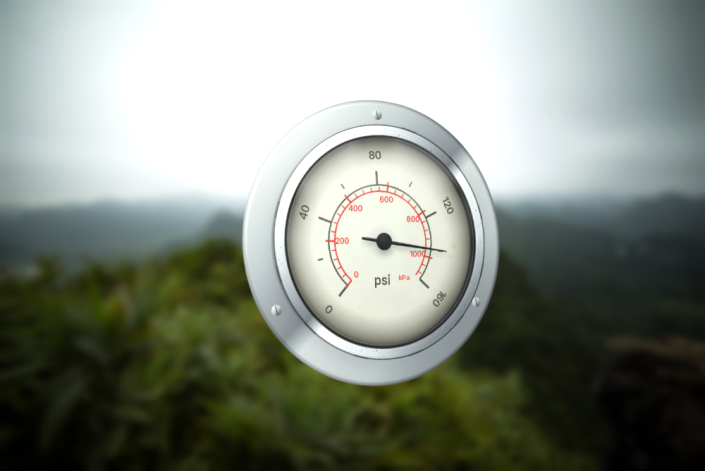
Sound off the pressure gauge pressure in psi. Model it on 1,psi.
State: 140,psi
